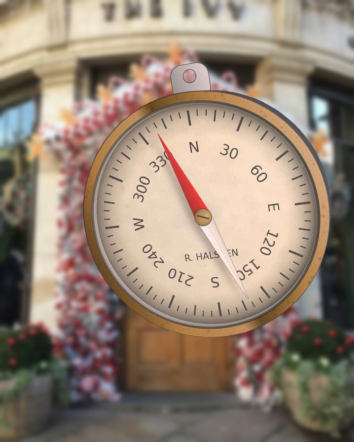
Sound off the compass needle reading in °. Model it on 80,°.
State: 340,°
